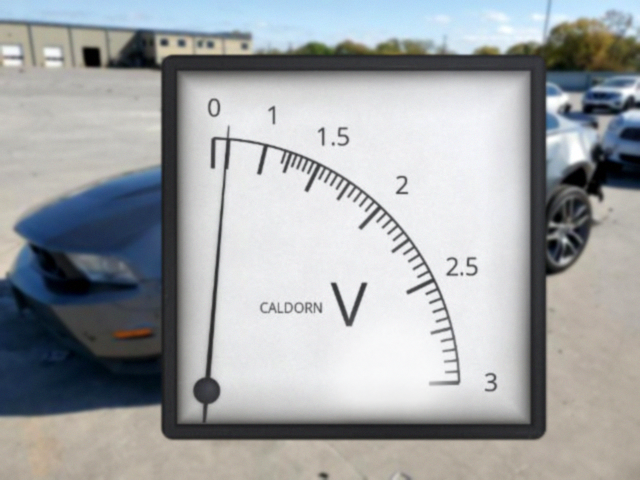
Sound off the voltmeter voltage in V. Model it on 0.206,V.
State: 0.5,V
